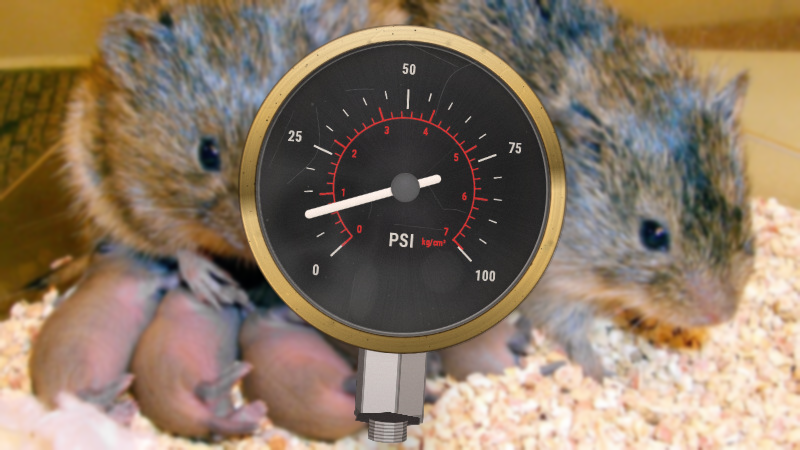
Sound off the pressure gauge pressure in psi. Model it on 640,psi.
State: 10,psi
